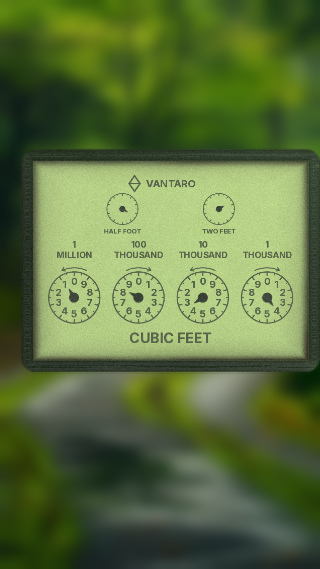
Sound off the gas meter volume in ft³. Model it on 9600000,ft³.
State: 83400,ft³
